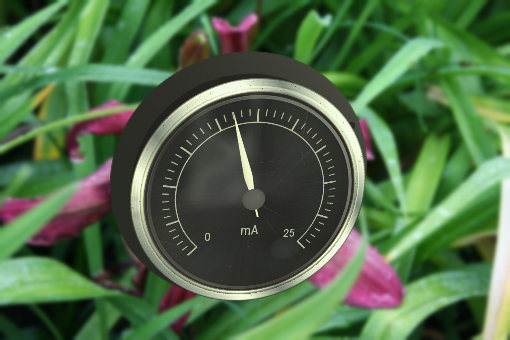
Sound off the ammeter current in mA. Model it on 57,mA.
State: 11,mA
